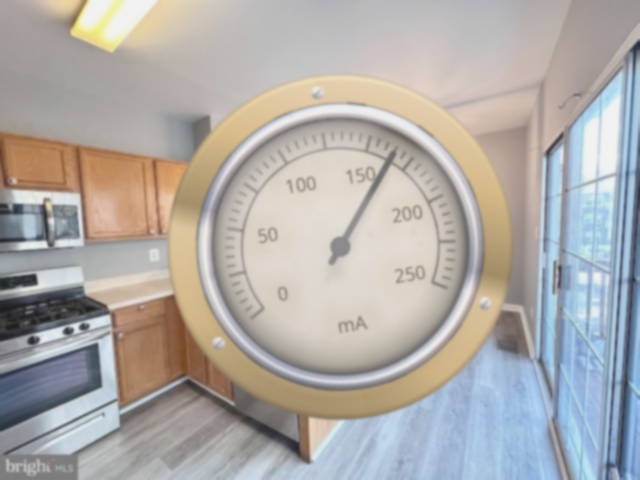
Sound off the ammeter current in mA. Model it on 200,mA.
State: 165,mA
